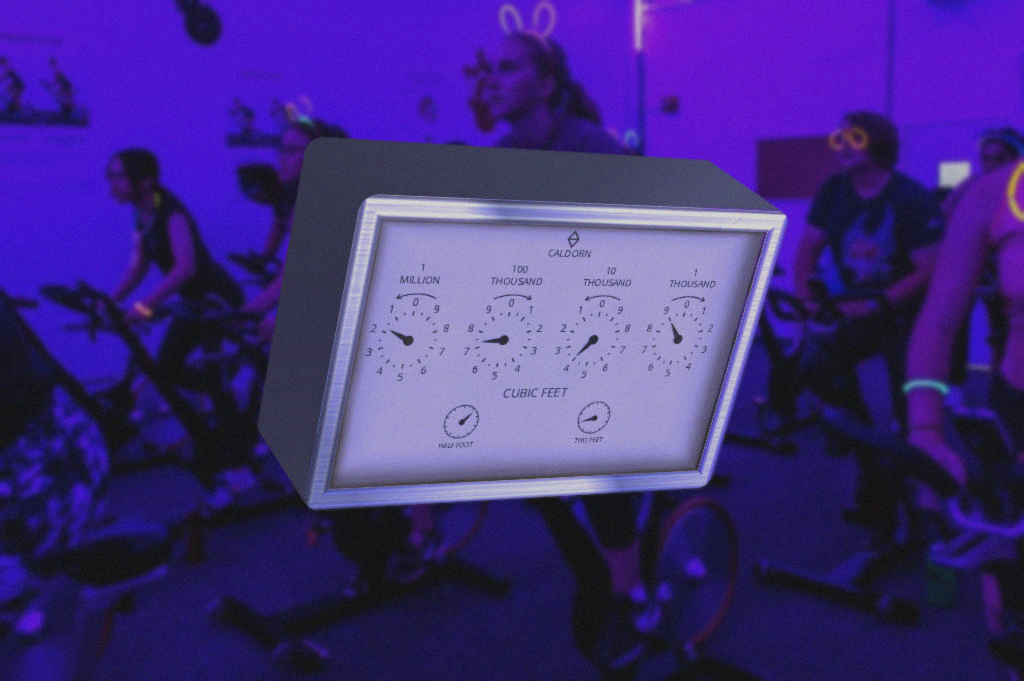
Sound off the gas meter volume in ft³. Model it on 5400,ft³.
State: 173900,ft³
